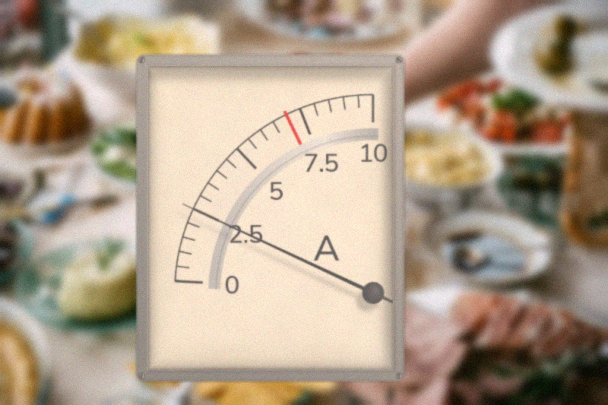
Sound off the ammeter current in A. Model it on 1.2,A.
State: 2.5,A
